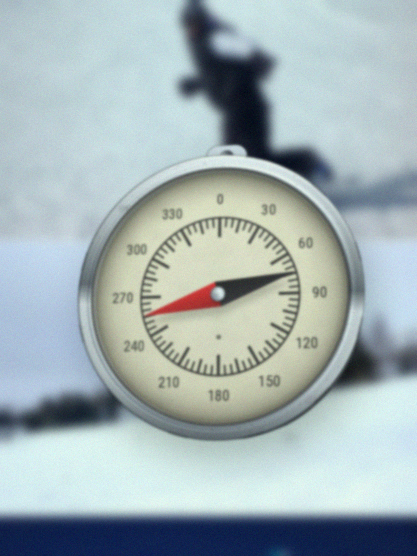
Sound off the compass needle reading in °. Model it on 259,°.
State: 255,°
